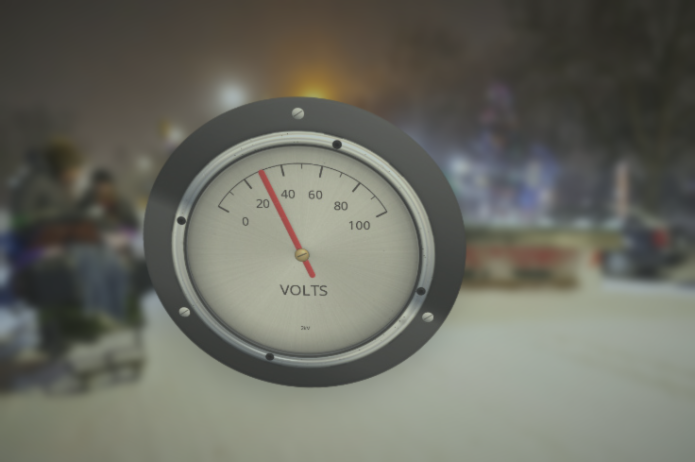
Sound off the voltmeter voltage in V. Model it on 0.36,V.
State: 30,V
